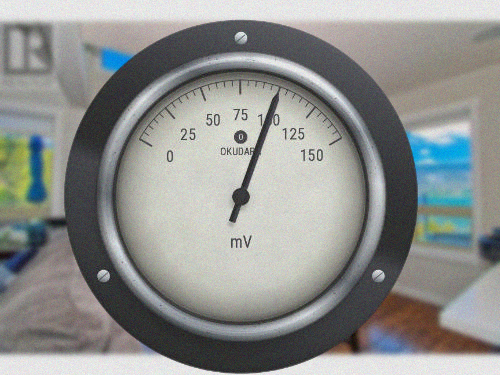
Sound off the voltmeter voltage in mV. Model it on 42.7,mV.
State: 100,mV
